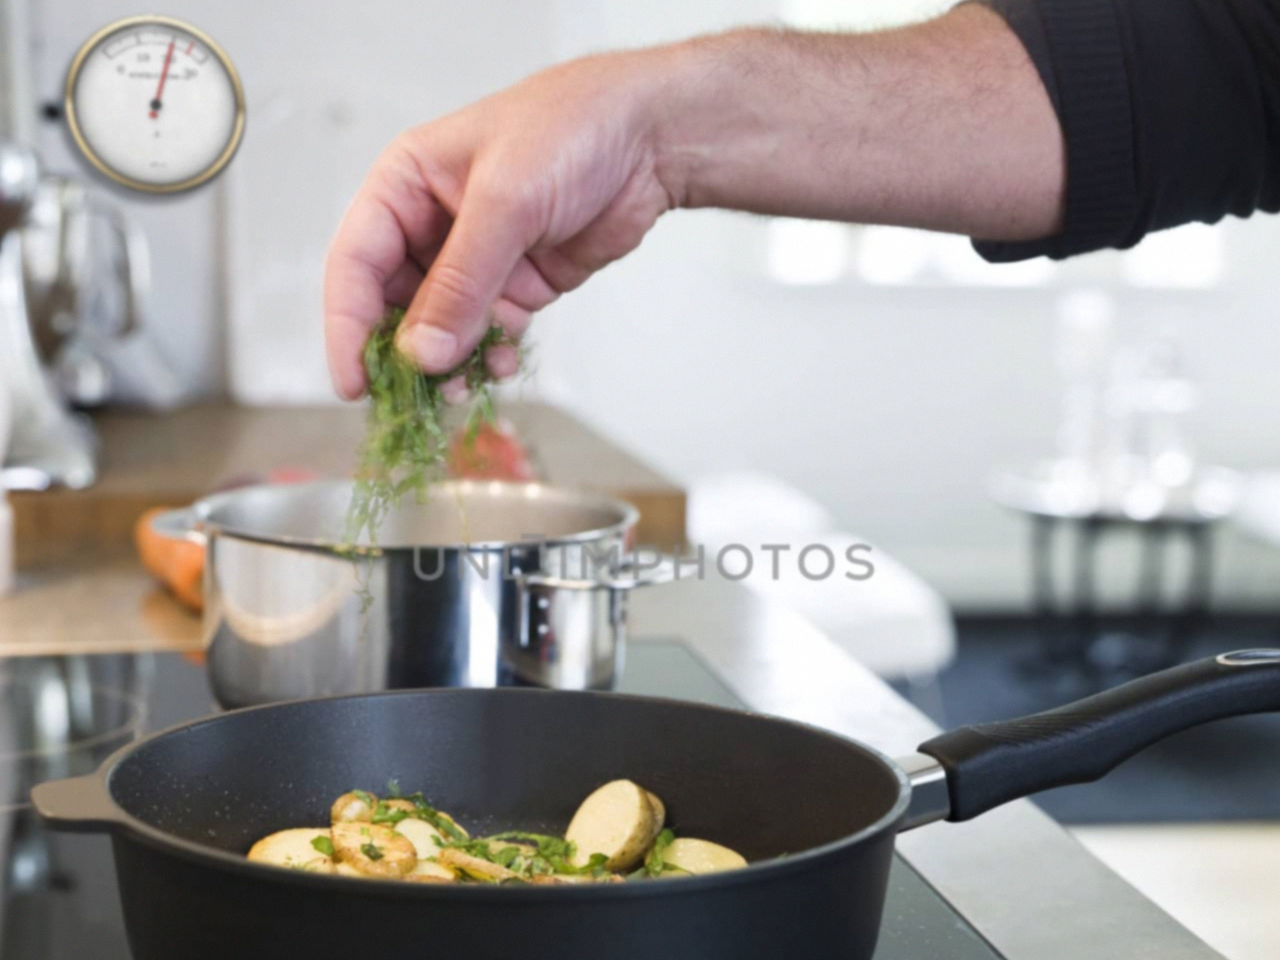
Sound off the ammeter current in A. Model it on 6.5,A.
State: 20,A
